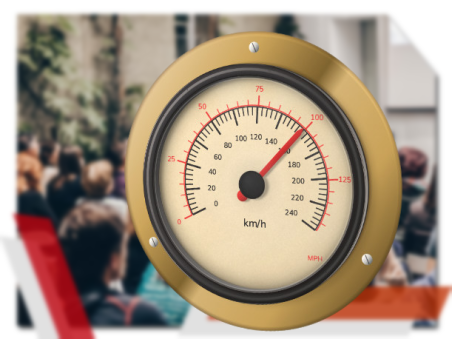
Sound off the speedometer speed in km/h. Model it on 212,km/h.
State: 160,km/h
